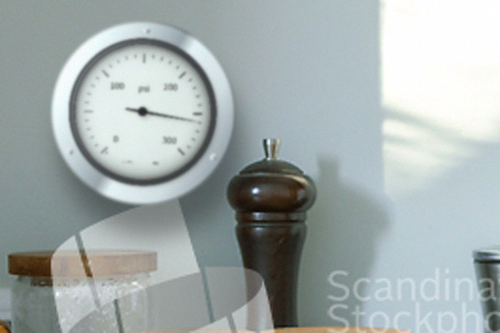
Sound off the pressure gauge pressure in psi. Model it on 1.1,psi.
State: 260,psi
